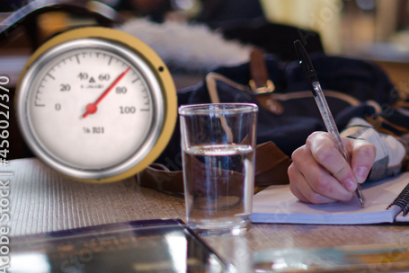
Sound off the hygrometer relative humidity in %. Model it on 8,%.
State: 72,%
